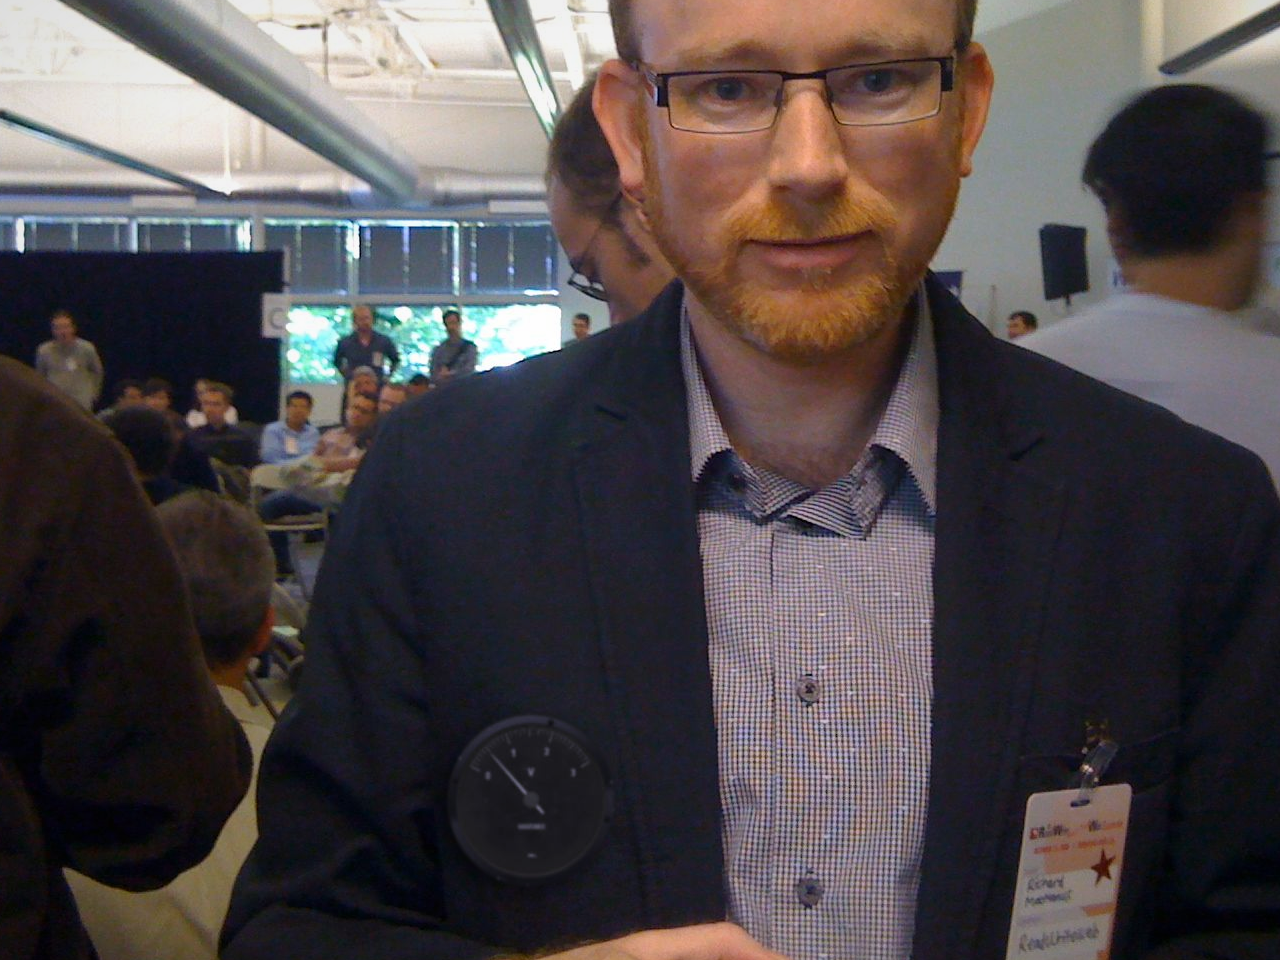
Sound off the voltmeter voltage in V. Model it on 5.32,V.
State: 0.5,V
